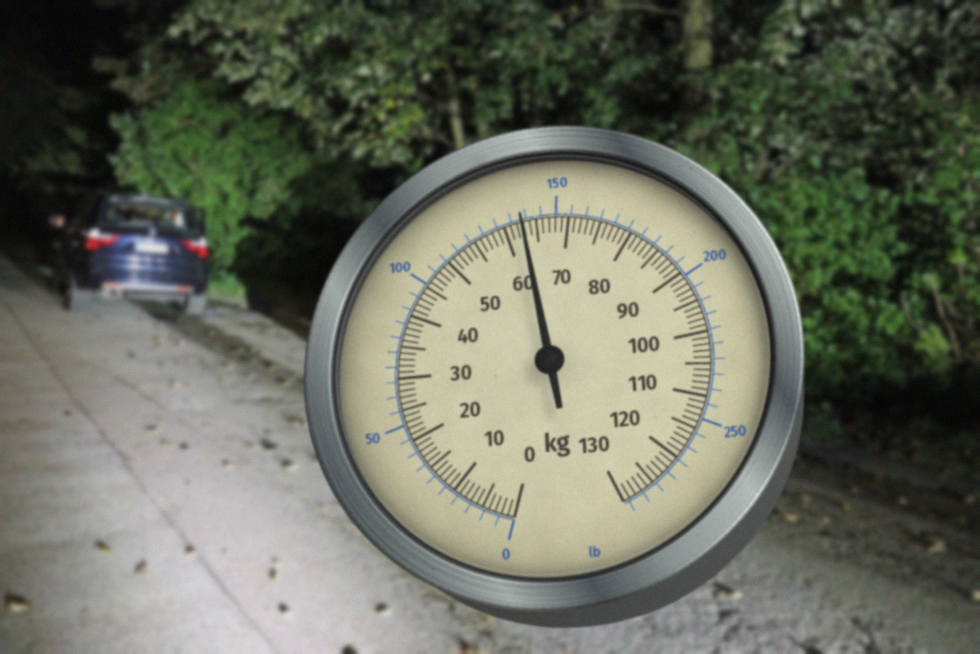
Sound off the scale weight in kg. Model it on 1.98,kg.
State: 63,kg
